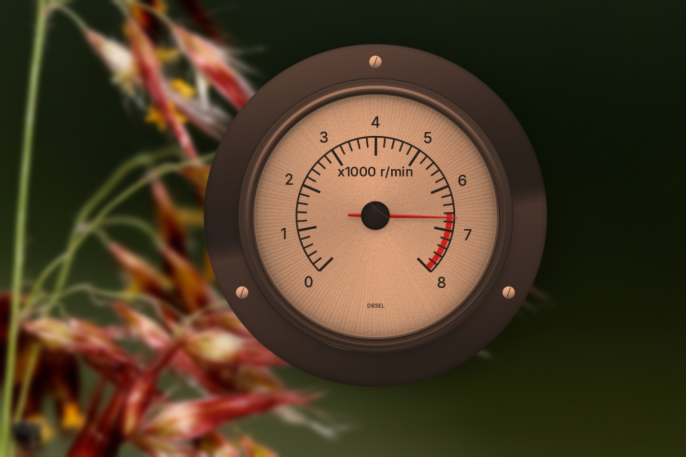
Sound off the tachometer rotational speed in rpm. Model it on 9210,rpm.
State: 6700,rpm
